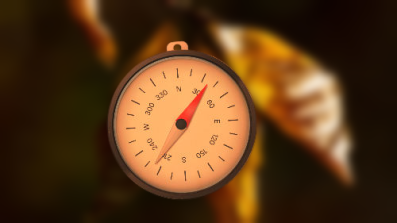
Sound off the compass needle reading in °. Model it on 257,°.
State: 37.5,°
